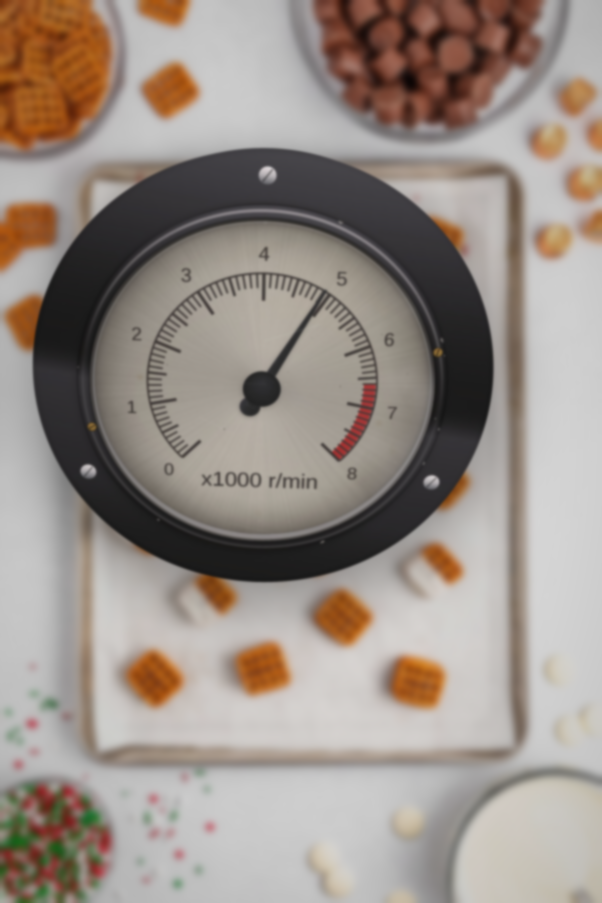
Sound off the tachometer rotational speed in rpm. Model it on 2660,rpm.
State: 4900,rpm
